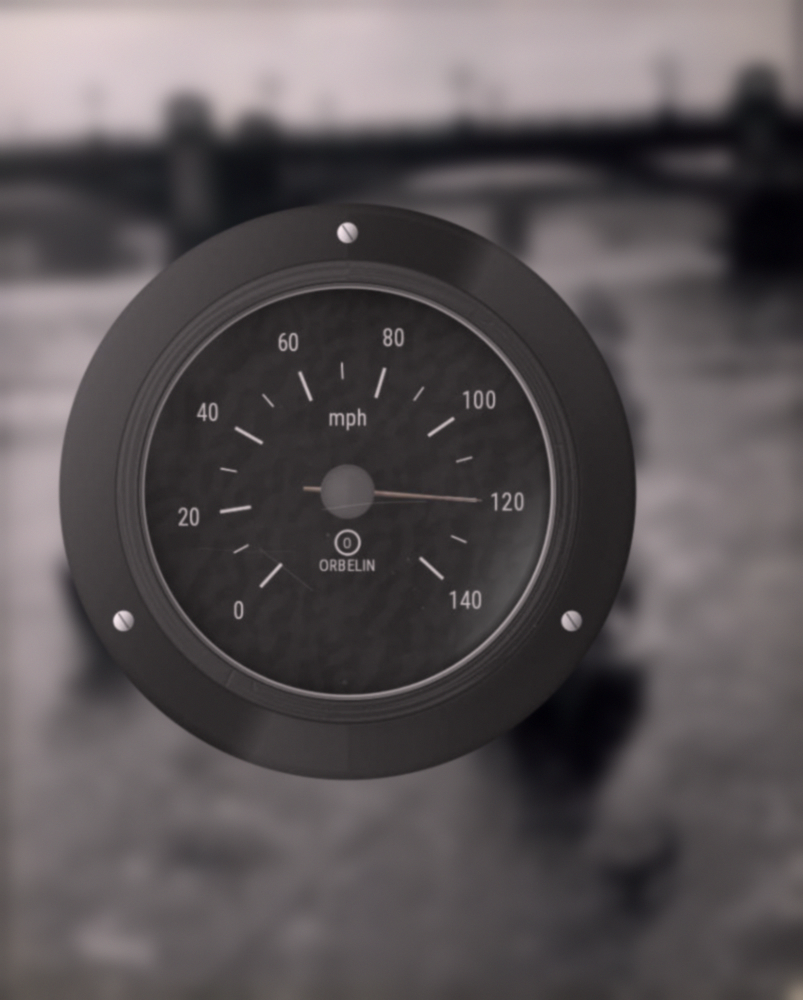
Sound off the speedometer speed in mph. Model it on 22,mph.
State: 120,mph
